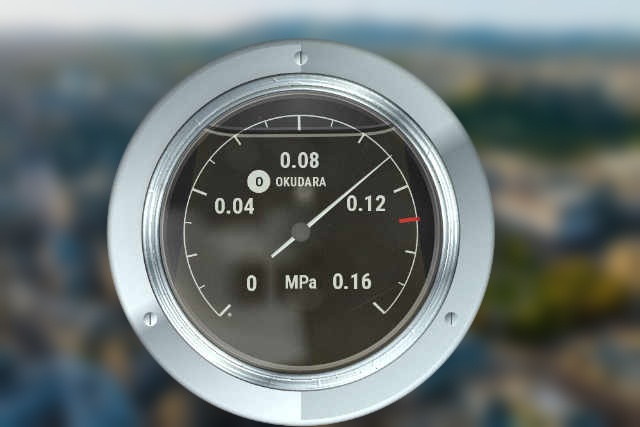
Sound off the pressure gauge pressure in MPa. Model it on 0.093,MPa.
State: 0.11,MPa
